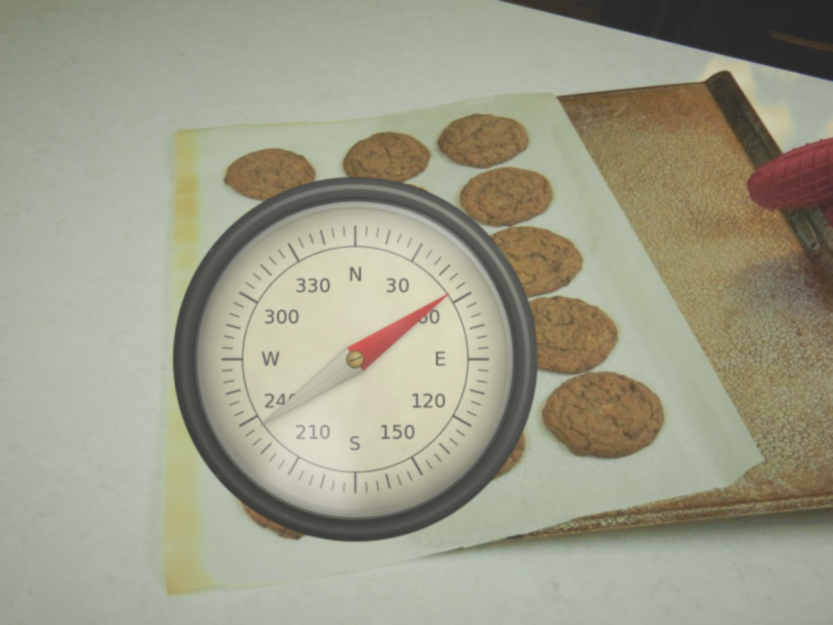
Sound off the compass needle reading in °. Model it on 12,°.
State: 55,°
